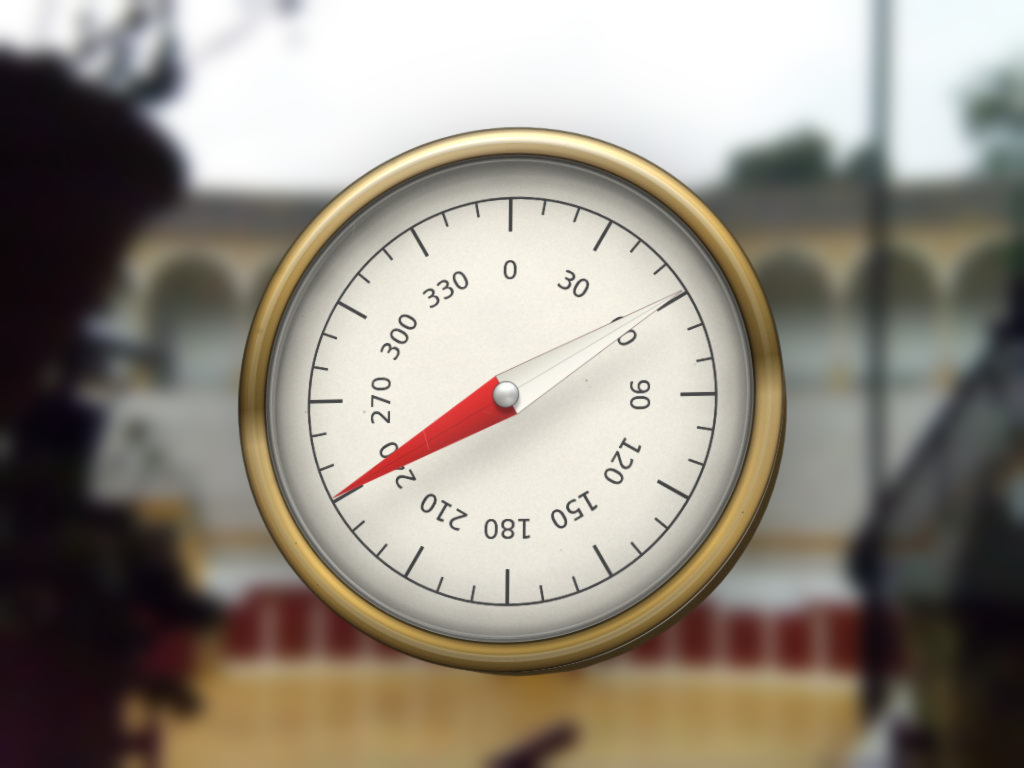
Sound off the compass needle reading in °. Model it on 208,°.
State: 240,°
